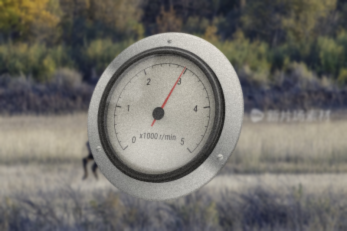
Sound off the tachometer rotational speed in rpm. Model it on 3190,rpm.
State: 3000,rpm
